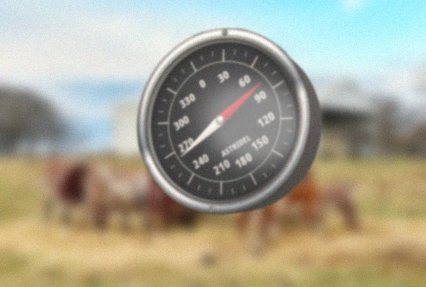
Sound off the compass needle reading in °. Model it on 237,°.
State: 80,°
